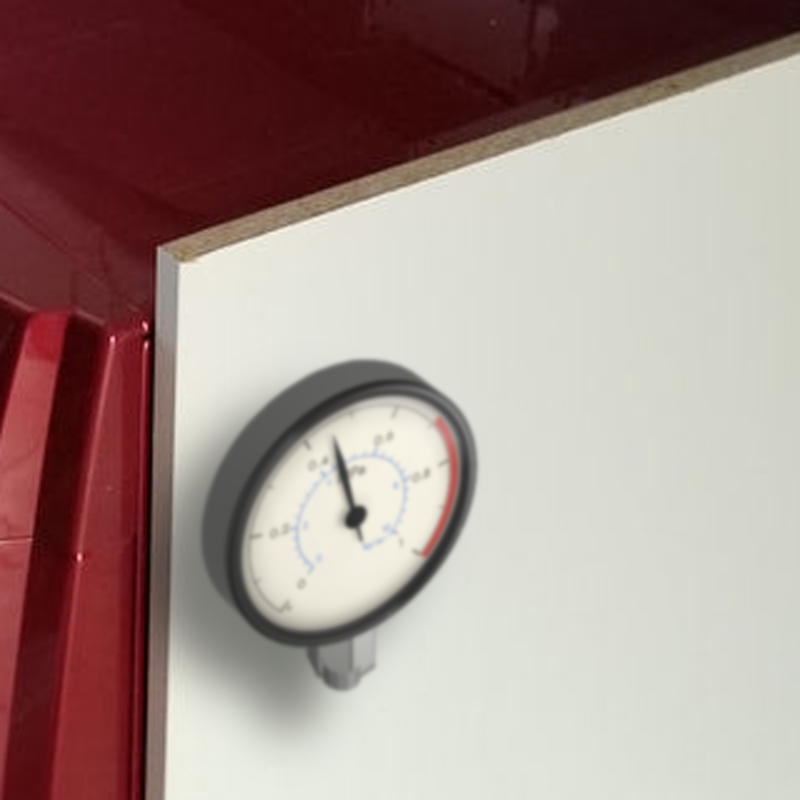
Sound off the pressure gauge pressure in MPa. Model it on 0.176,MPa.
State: 0.45,MPa
